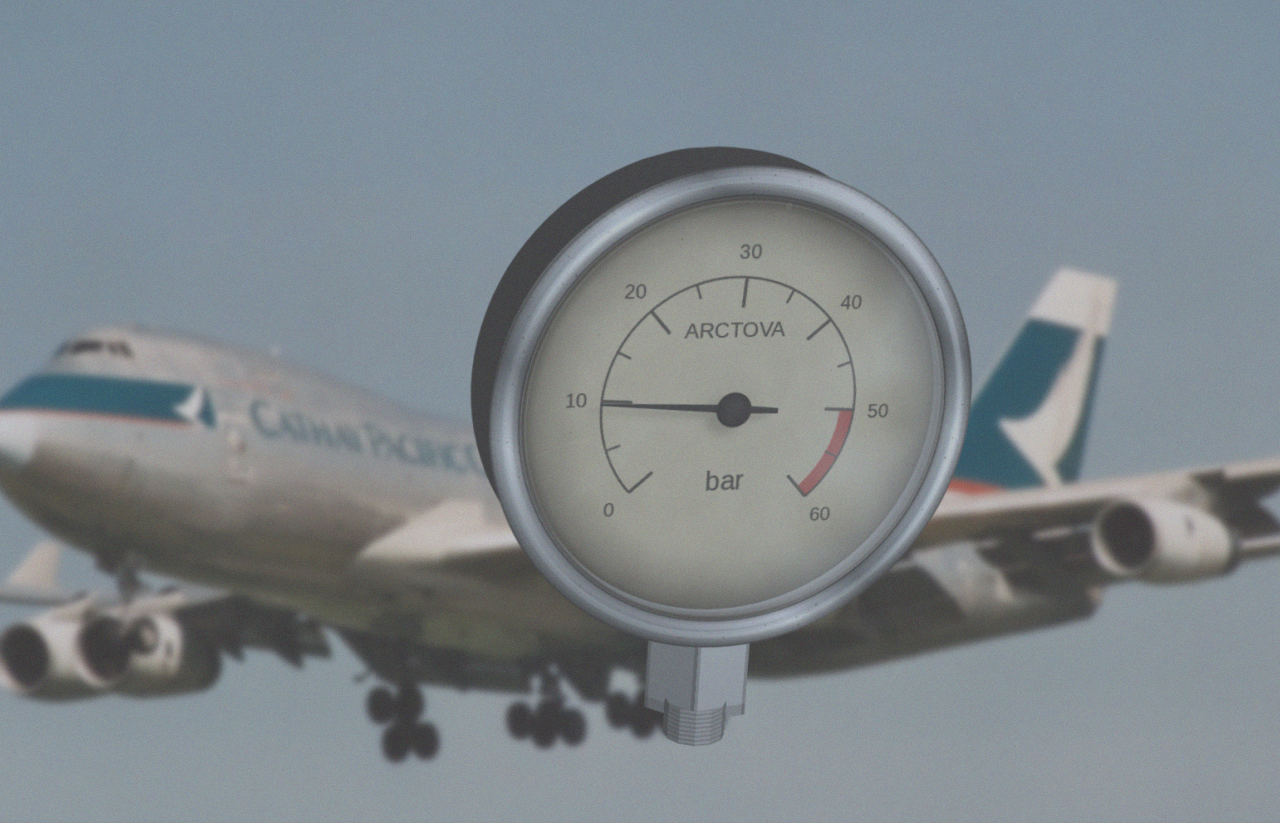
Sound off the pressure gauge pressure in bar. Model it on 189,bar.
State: 10,bar
